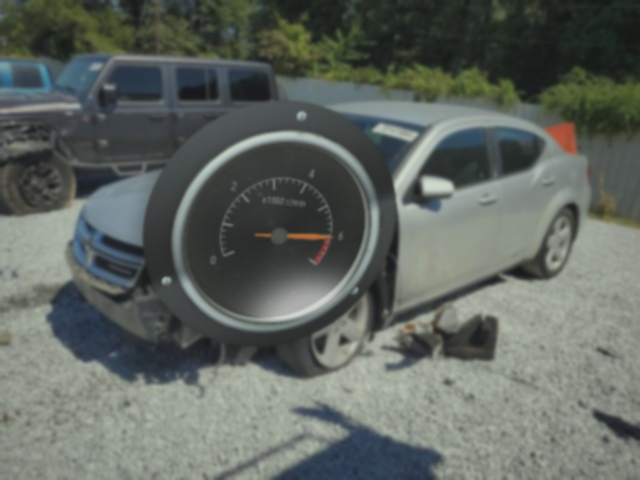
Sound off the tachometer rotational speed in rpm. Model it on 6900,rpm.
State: 6000,rpm
